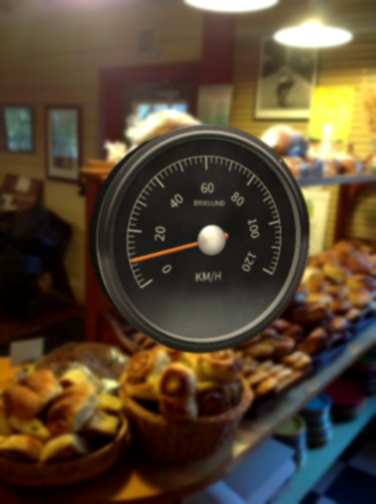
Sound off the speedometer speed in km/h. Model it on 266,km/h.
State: 10,km/h
